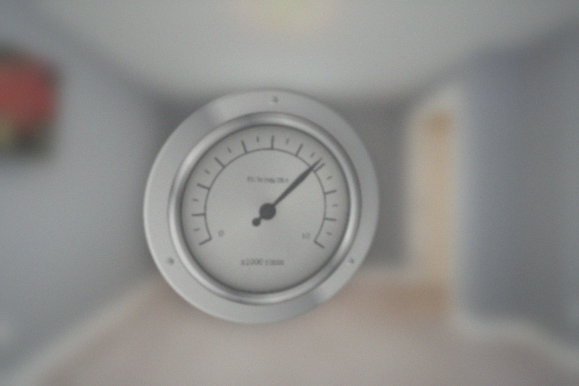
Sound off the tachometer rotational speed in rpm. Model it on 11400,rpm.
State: 6750,rpm
